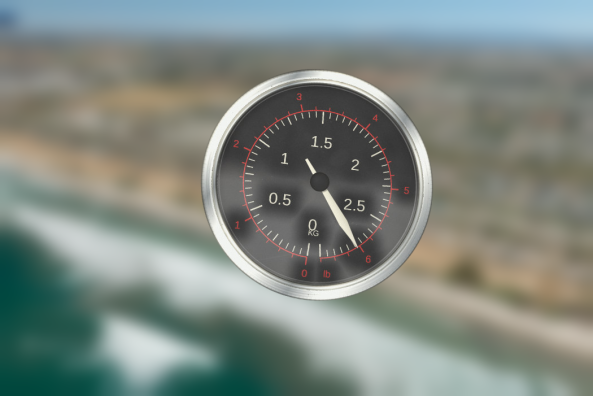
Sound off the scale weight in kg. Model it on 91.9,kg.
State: 2.75,kg
